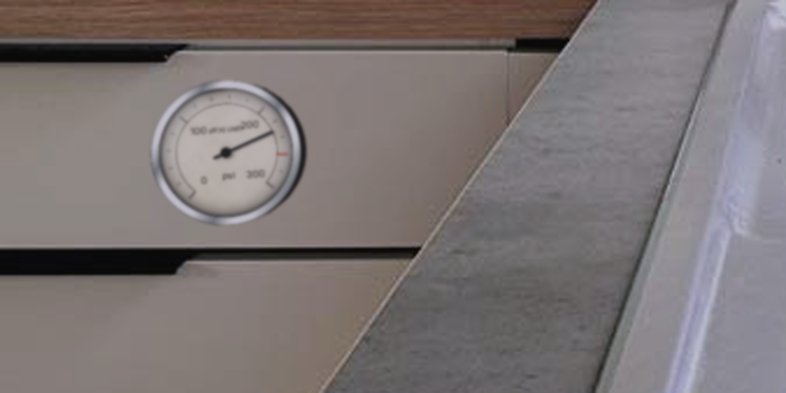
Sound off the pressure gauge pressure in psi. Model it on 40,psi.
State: 230,psi
